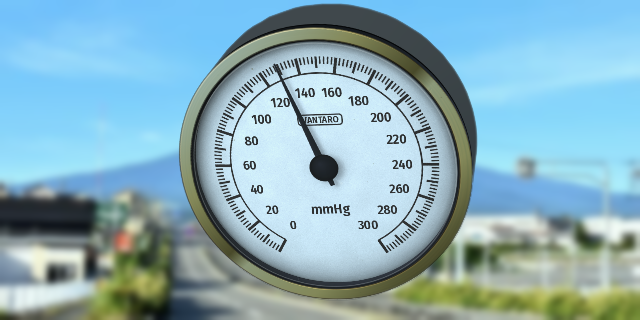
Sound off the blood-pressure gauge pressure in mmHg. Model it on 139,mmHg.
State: 130,mmHg
